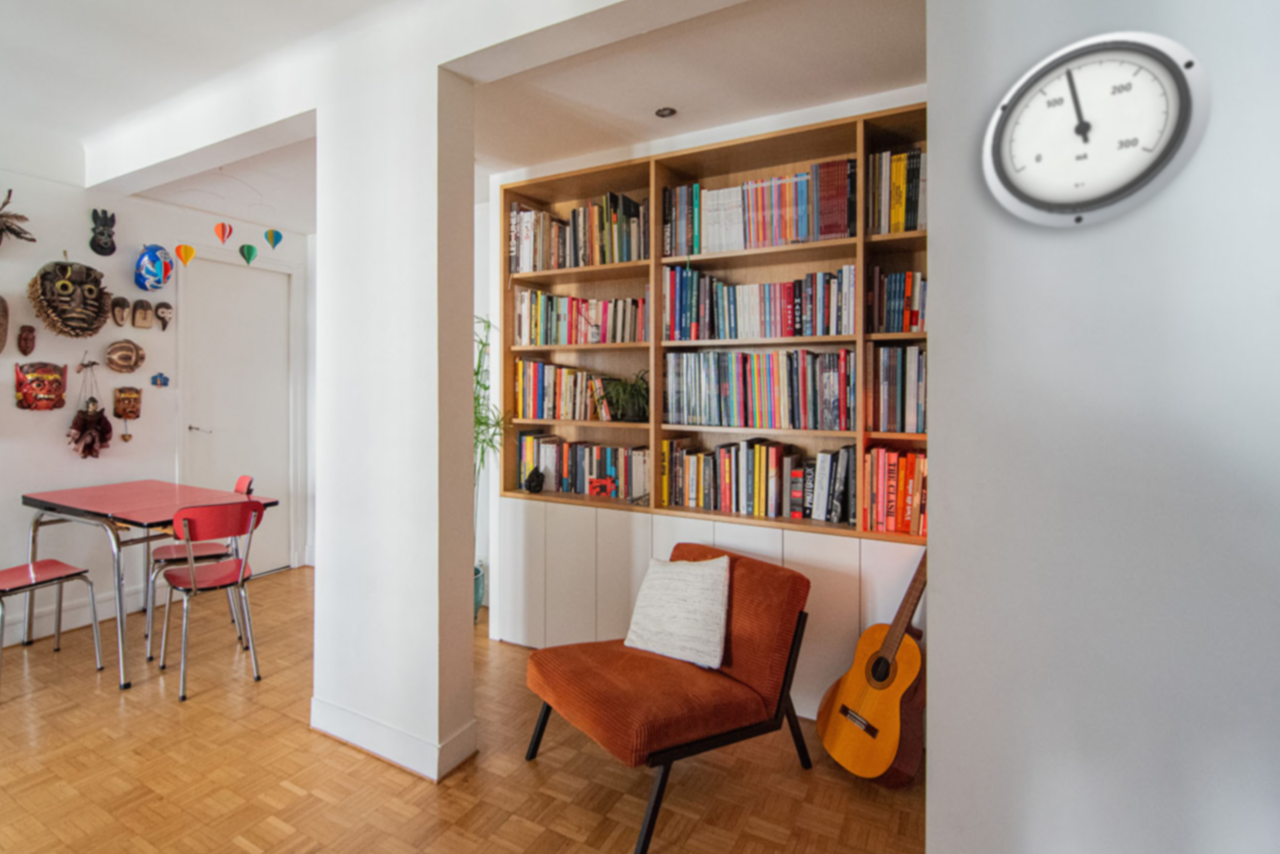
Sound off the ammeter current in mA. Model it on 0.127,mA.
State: 130,mA
